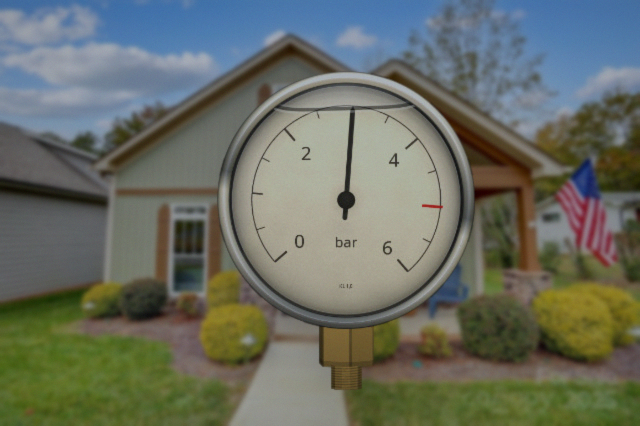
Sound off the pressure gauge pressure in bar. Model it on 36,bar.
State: 3,bar
